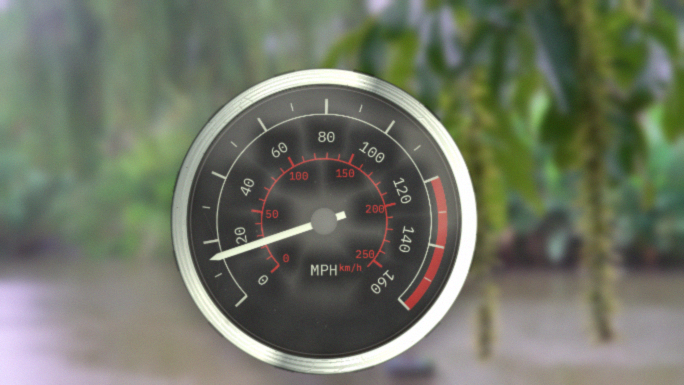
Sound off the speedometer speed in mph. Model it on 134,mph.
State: 15,mph
